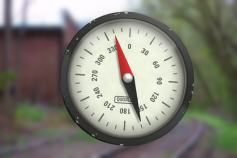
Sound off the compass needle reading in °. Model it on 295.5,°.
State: 340,°
